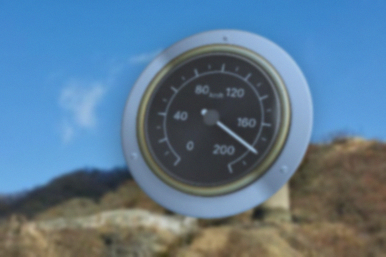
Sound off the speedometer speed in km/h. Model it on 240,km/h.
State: 180,km/h
